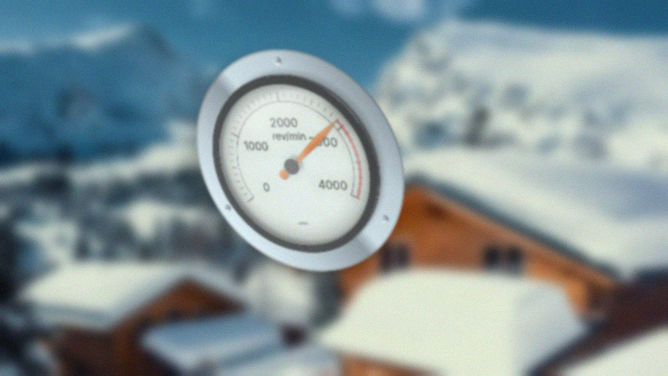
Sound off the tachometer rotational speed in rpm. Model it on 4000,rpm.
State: 2900,rpm
